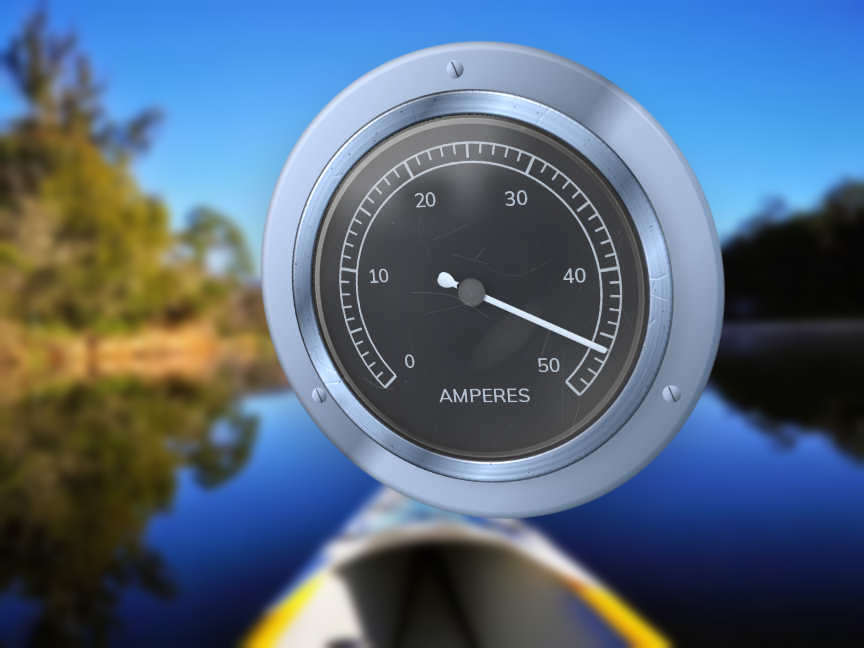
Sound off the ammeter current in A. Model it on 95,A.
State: 46,A
